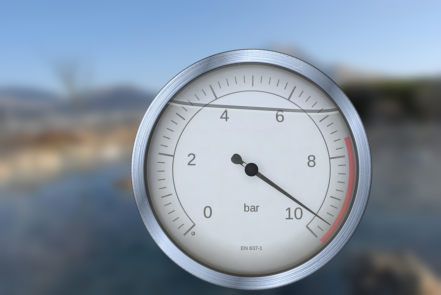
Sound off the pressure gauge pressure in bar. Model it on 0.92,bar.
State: 9.6,bar
